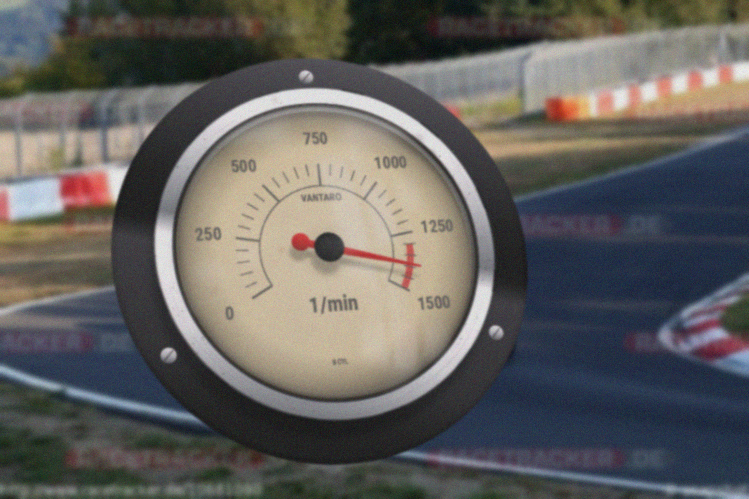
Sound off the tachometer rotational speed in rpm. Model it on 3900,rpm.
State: 1400,rpm
